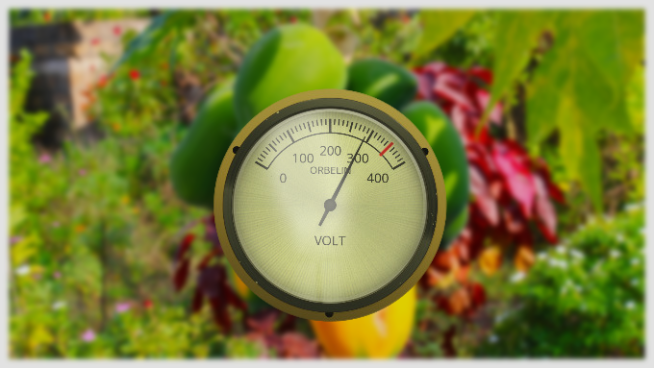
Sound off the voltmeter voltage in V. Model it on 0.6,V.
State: 290,V
